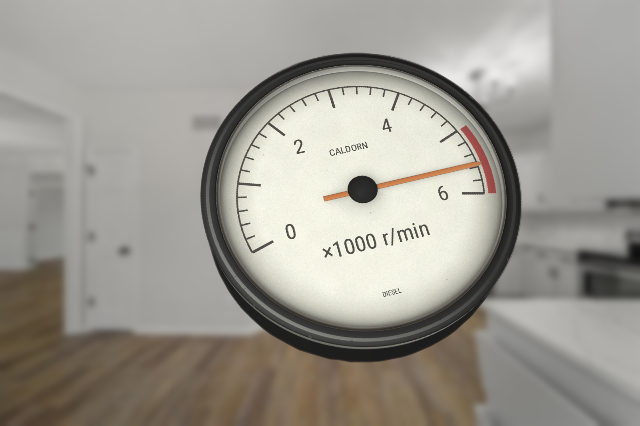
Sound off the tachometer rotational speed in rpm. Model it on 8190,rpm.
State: 5600,rpm
